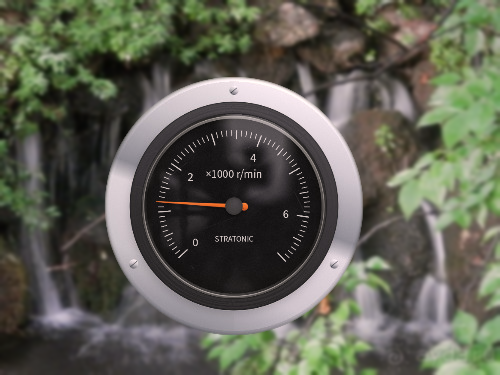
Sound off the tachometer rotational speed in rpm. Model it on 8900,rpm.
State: 1200,rpm
